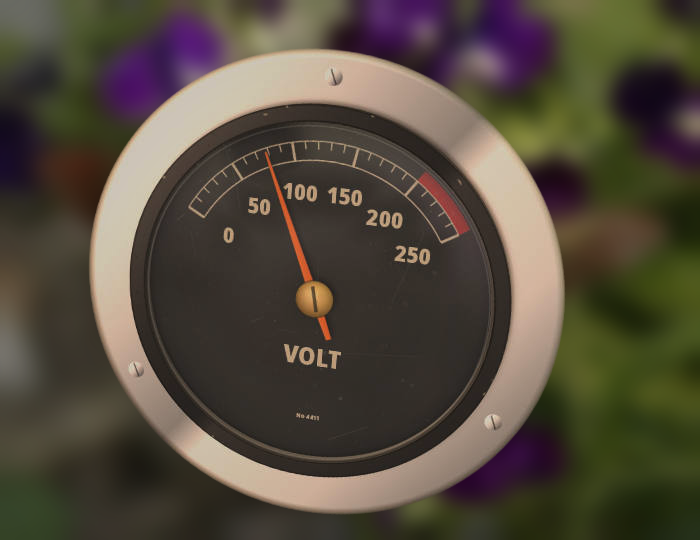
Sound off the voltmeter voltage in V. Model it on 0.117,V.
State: 80,V
